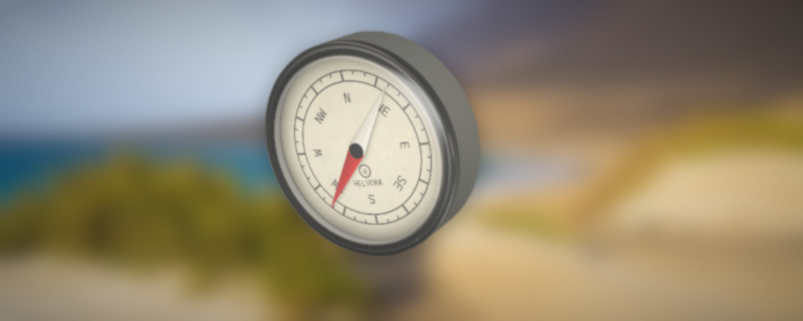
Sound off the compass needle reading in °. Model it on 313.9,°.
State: 220,°
